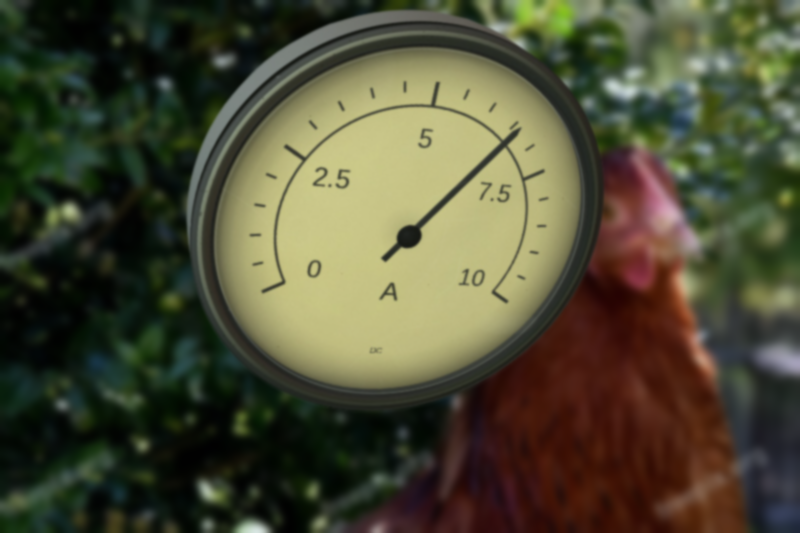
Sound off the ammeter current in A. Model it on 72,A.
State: 6.5,A
